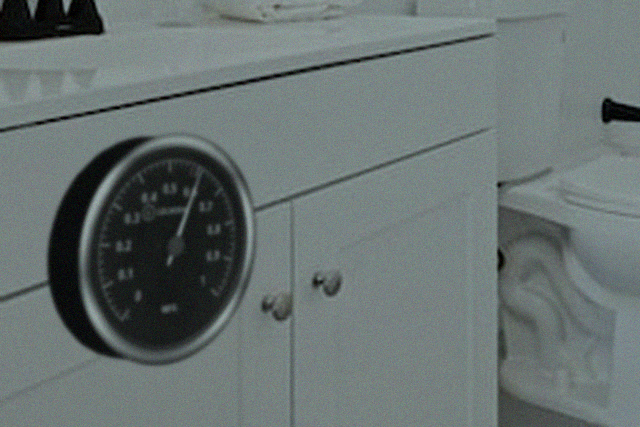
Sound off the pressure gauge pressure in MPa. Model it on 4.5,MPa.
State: 0.6,MPa
